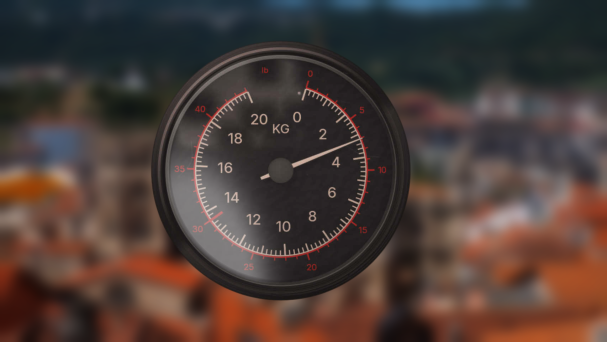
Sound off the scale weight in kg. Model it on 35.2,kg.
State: 3.2,kg
